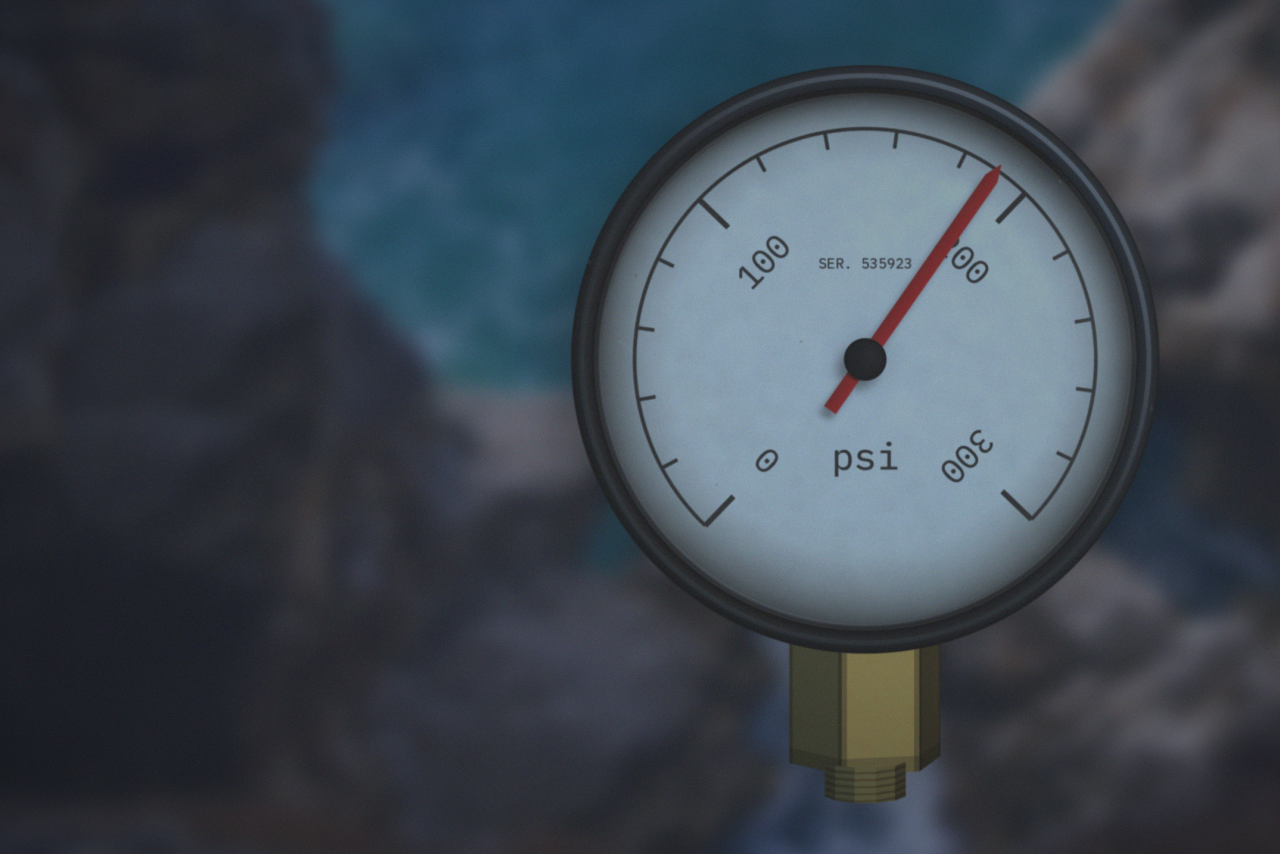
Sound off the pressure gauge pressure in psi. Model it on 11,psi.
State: 190,psi
